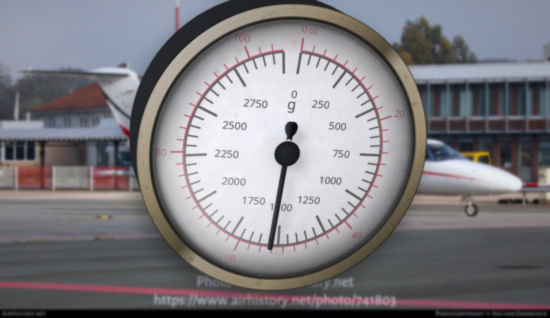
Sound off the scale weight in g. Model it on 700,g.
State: 1550,g
